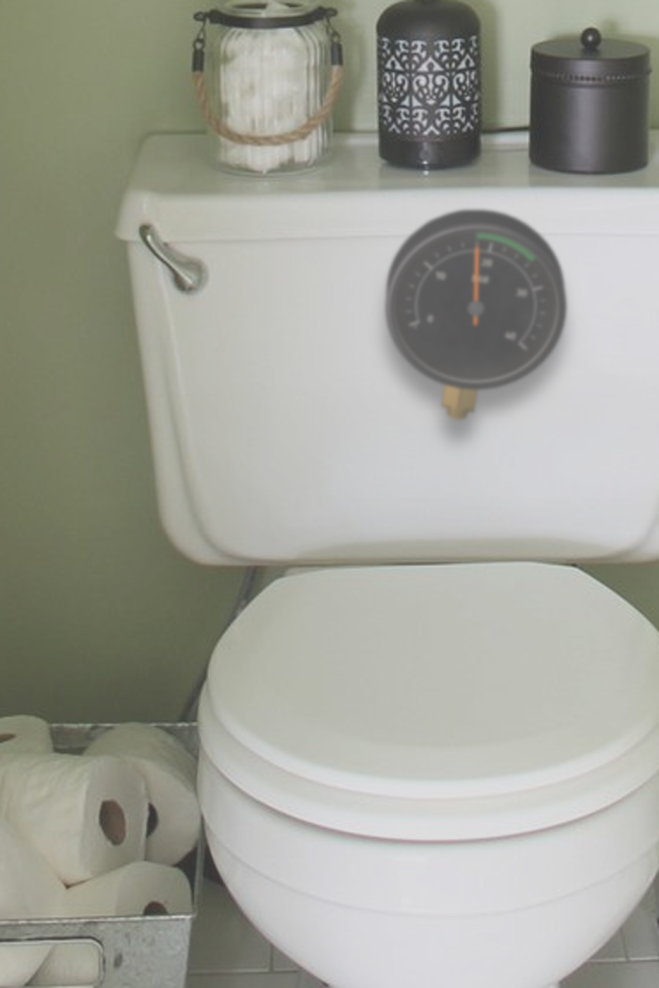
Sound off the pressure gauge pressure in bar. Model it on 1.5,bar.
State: 18,bar
